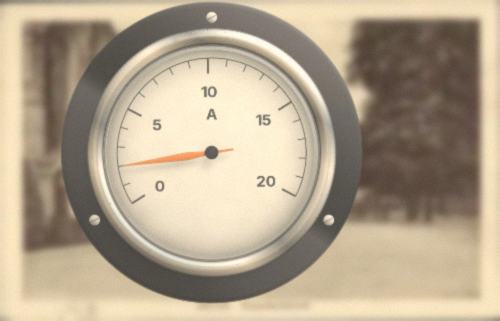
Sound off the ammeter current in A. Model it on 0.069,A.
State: 2,A
